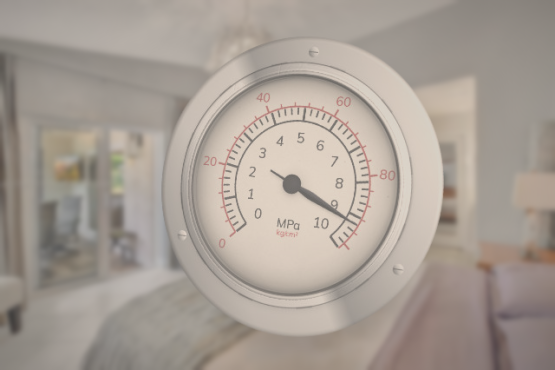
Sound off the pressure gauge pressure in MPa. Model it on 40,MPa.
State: 9.2,MPa
